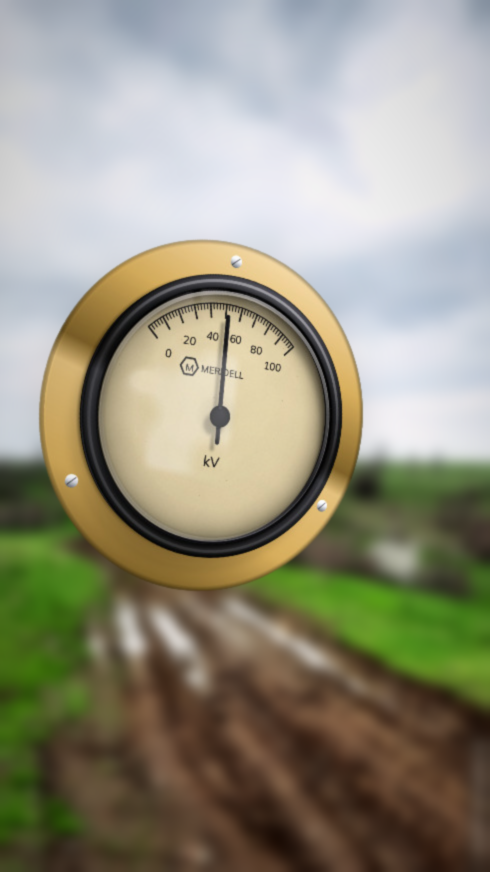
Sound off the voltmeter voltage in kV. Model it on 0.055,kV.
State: 50,kV
